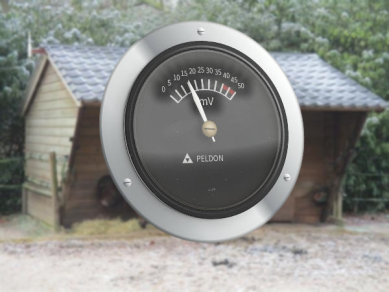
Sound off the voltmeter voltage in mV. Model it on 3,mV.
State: 15,mV
